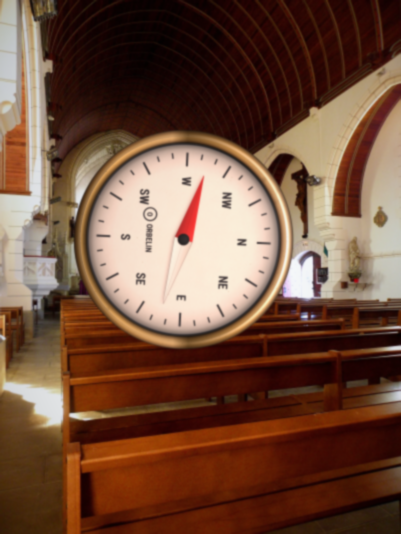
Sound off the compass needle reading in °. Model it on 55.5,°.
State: 285,°
